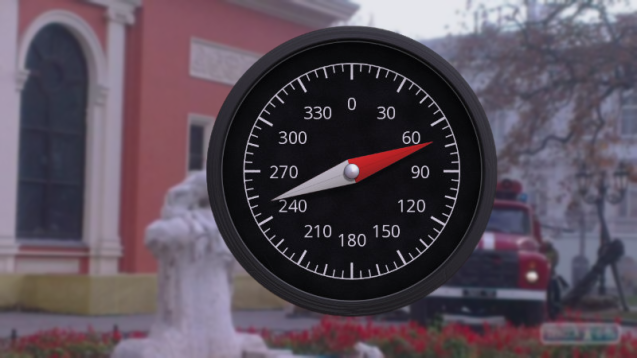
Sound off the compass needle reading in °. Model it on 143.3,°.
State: 70,°
